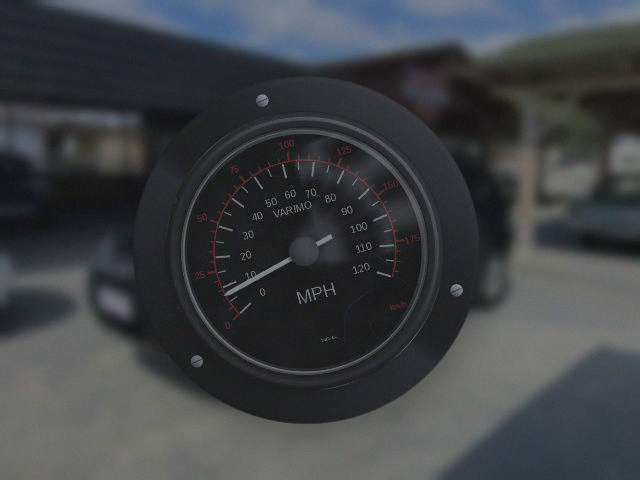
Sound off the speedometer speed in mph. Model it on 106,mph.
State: 7.5,mph
